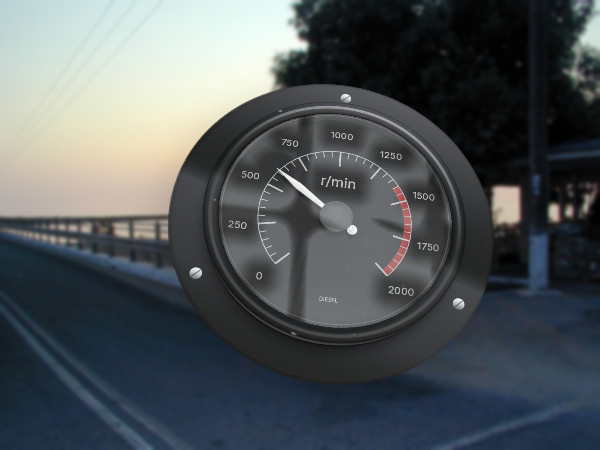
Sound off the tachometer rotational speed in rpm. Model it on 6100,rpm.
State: 600,rpm
